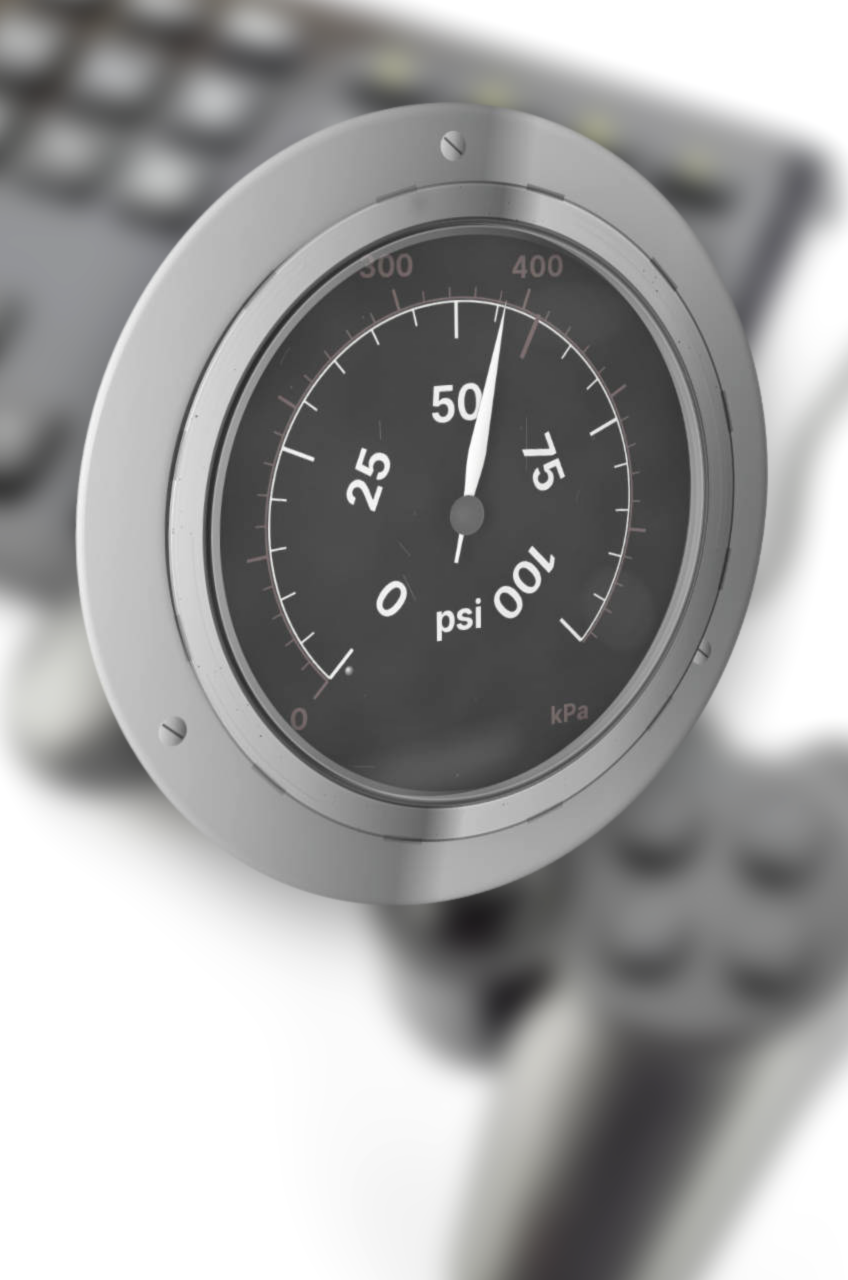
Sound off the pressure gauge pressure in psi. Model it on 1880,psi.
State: 55,psi
